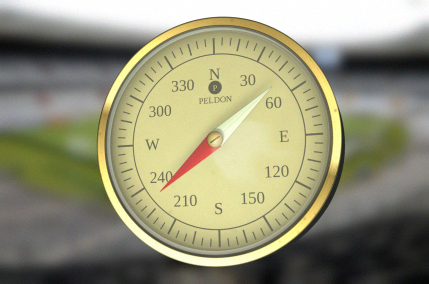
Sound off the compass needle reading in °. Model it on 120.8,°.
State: 230,°
